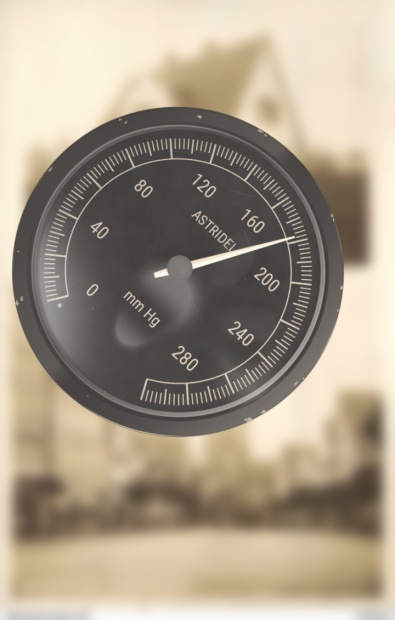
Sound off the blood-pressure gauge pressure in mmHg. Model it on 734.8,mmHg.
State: 178,mmHg
